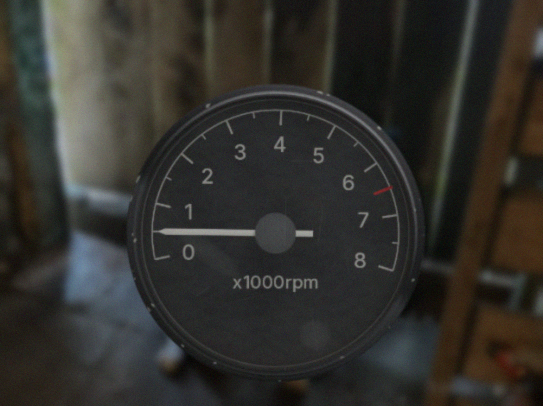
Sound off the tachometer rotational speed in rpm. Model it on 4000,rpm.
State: 500,rpm
